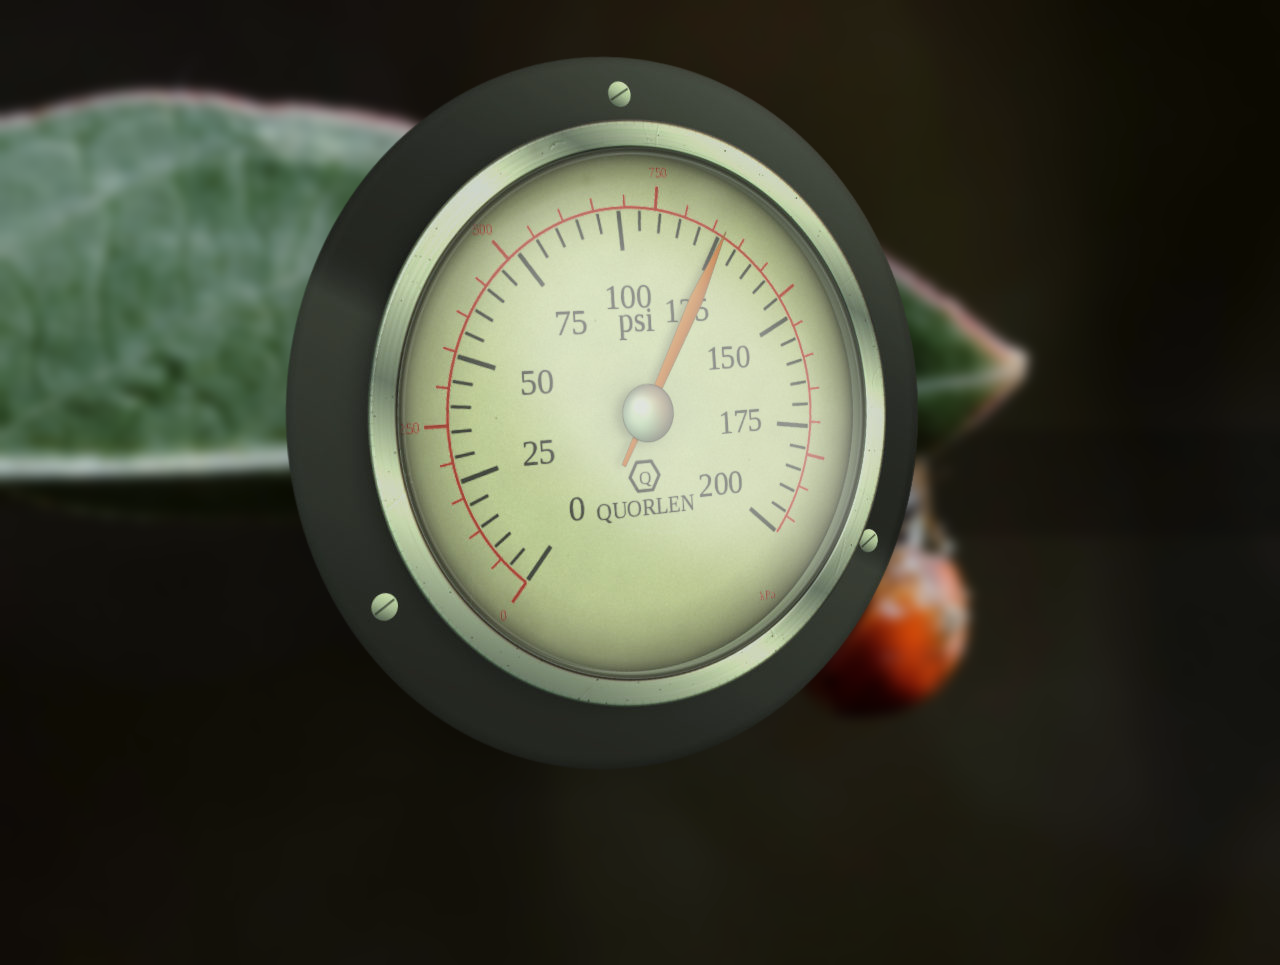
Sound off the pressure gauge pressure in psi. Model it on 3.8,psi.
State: 125,psi
